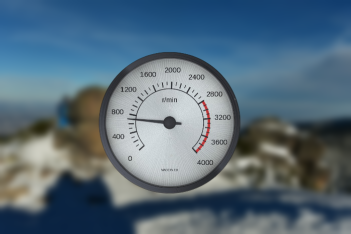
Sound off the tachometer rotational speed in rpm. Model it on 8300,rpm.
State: 700,rpm
